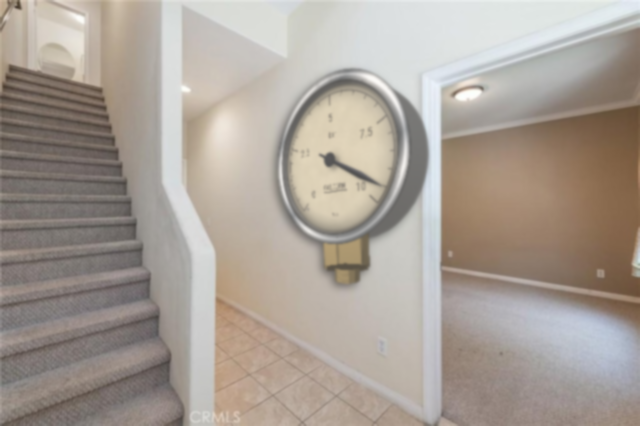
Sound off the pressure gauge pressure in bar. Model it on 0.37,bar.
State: 9.5,bar
